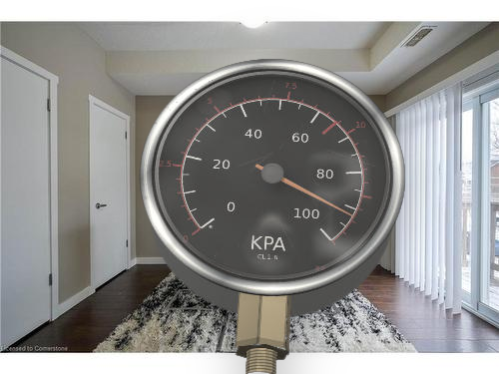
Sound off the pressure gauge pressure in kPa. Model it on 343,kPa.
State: 92.5,kPa
